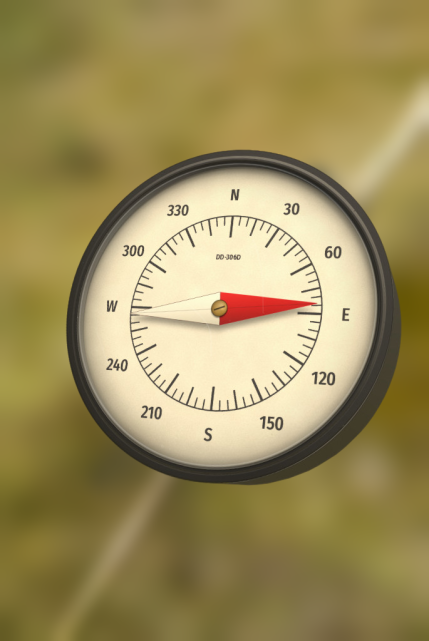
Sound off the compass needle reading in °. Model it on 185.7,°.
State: 85,°
